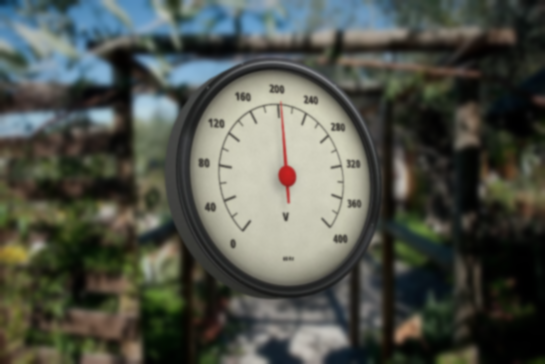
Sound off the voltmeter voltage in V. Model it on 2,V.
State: 200,V
